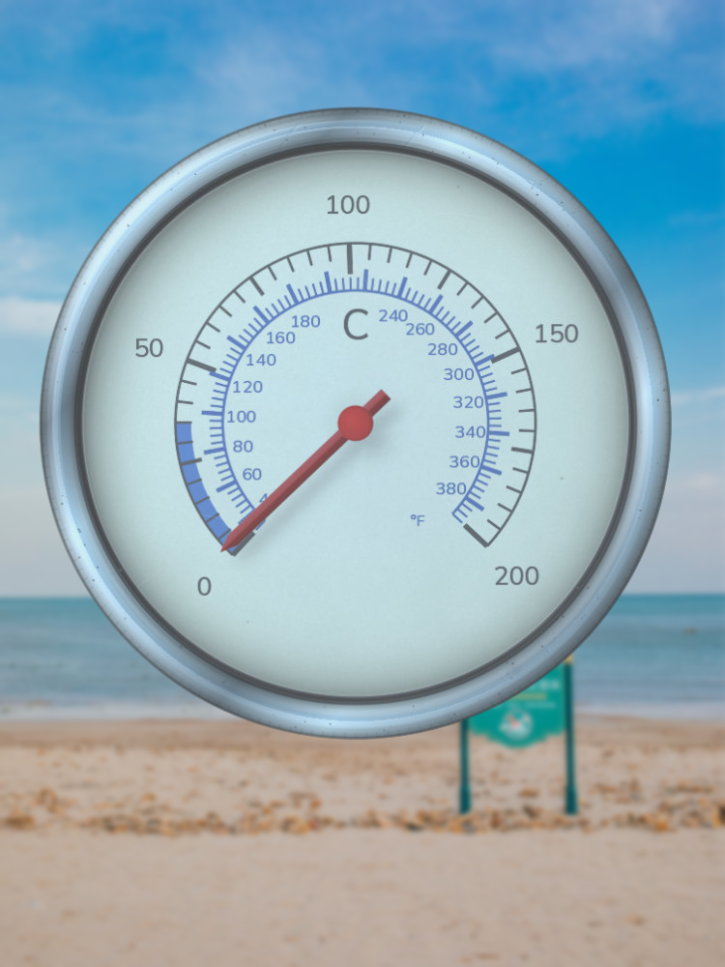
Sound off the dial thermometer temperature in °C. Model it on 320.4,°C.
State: 2.5,°C
